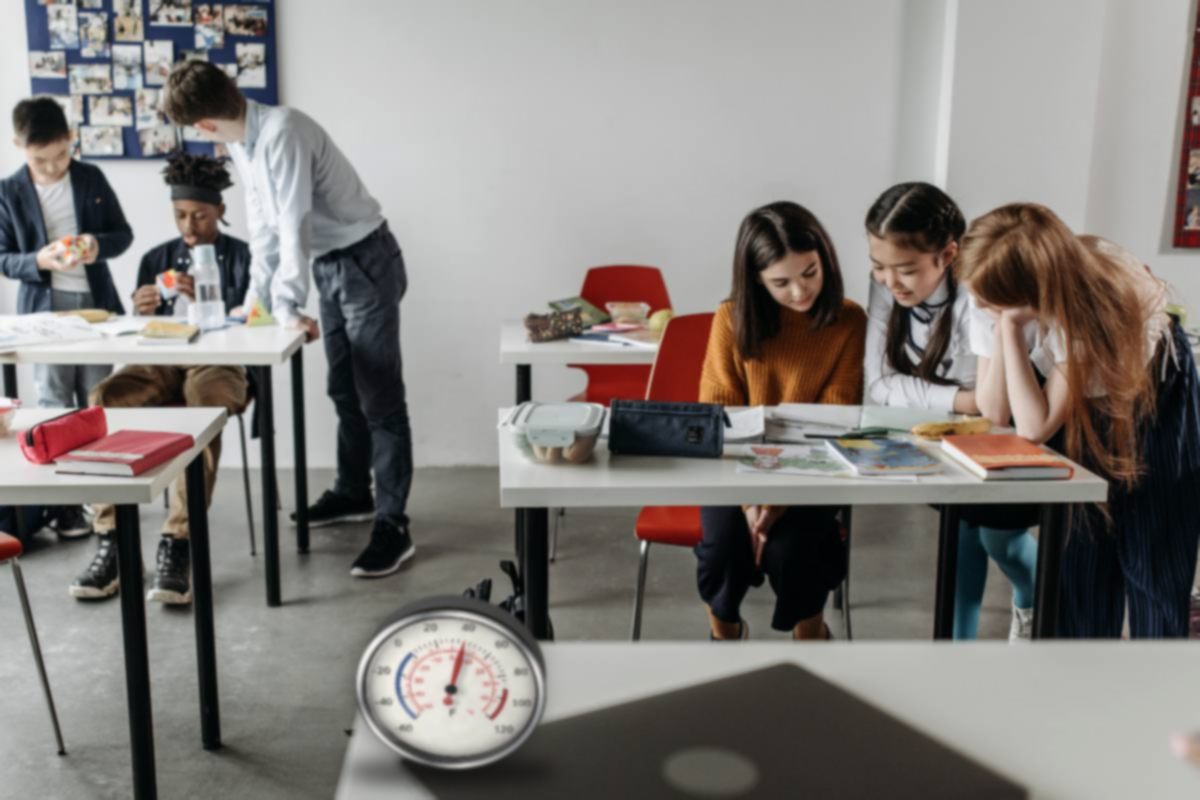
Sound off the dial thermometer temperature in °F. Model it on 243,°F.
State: 40,°F
